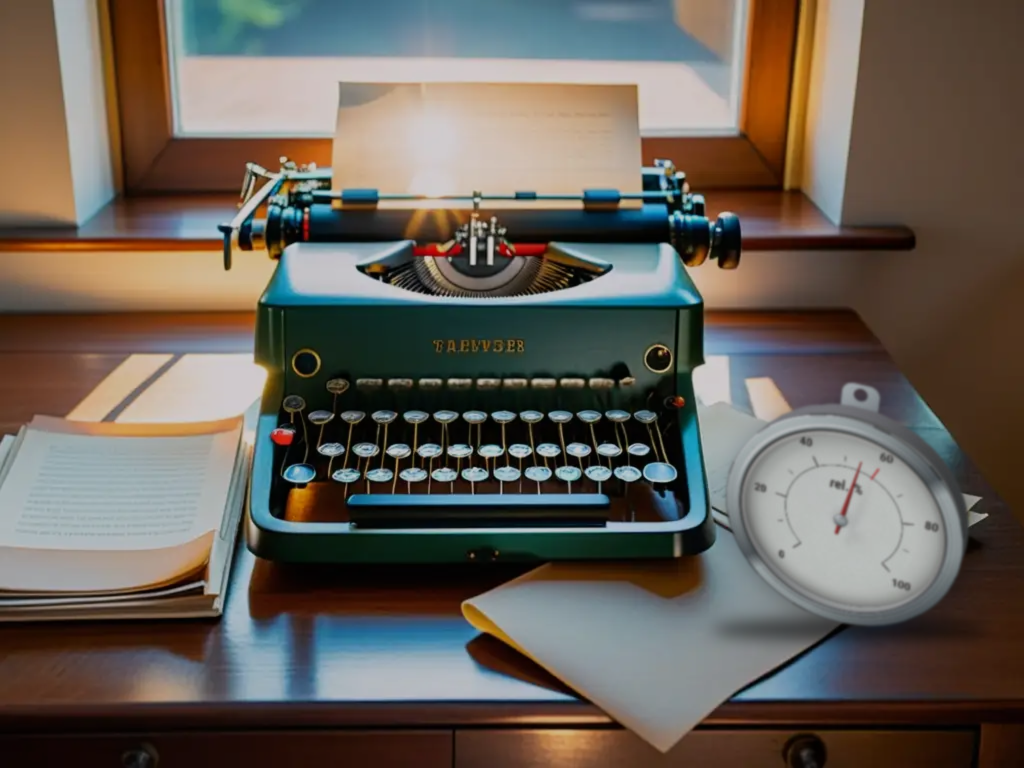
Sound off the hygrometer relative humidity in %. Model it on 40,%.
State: 55,%
